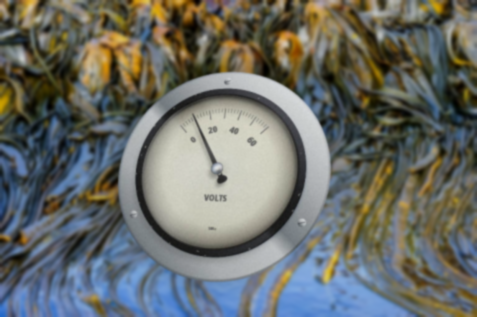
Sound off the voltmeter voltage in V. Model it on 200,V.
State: 10,V
